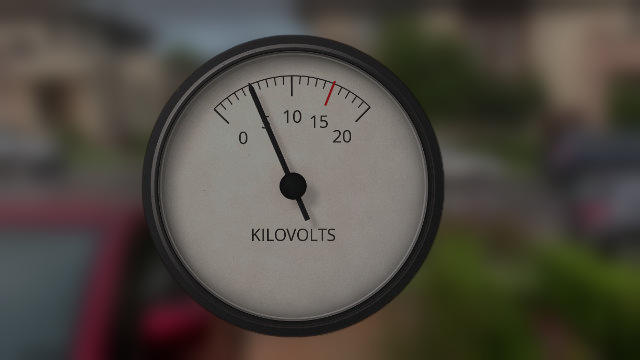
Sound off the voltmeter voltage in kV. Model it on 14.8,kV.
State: 5,kV
